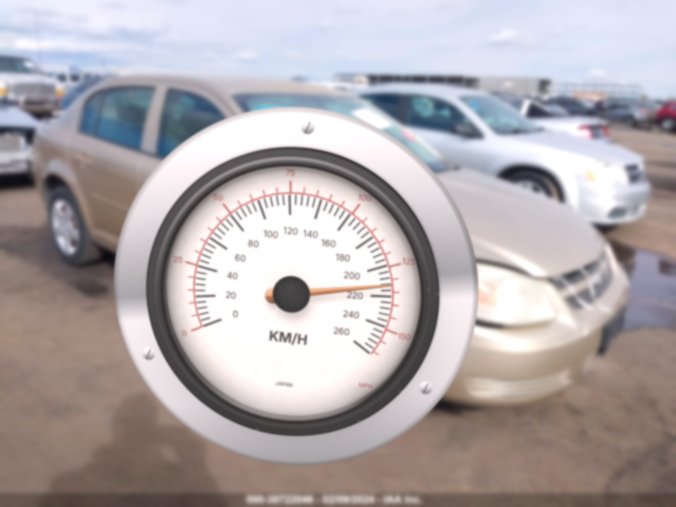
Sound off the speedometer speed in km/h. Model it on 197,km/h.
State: 212,km/h
